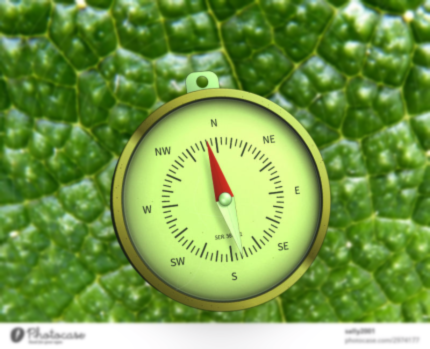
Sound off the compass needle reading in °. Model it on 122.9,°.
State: 350,°
